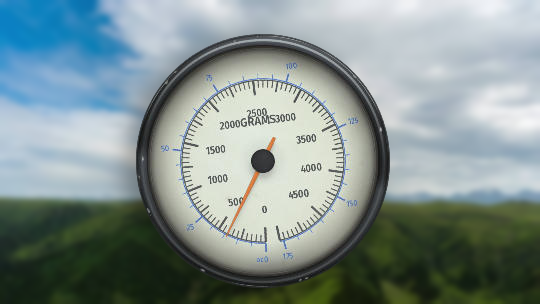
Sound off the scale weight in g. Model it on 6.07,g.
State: 400,g
